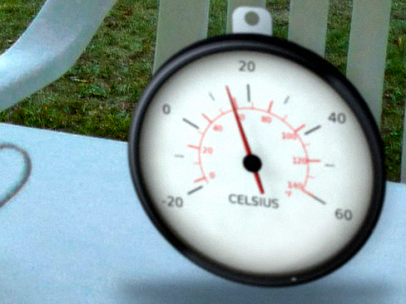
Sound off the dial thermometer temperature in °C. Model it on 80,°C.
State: 15,°C
